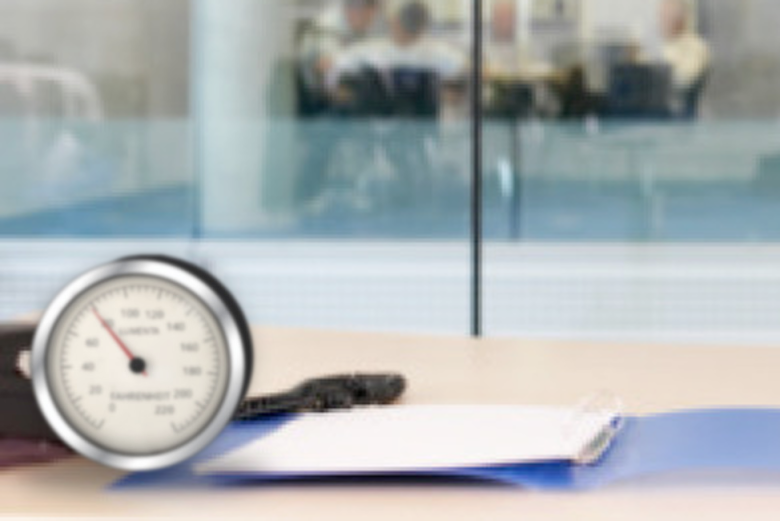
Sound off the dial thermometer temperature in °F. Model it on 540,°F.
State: 80,°F
